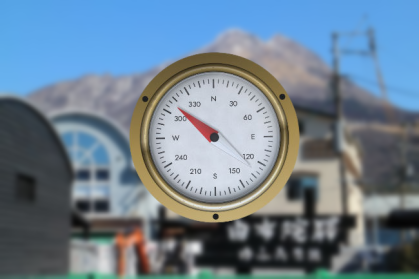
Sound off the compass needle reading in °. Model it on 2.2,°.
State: 310,°
